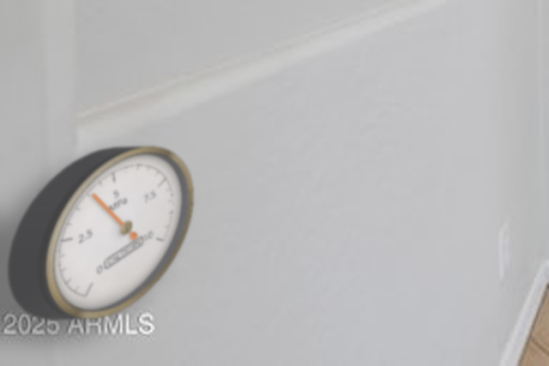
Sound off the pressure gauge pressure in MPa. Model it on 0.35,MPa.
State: 4,MPa
